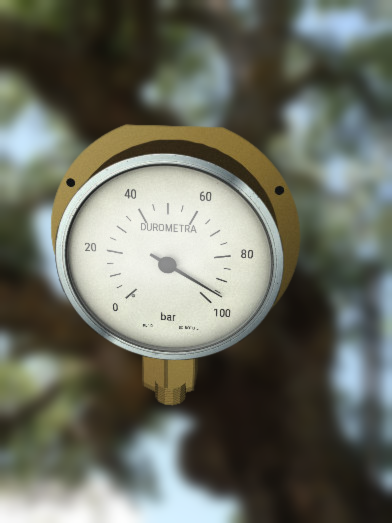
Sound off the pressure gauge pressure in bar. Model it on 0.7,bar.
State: 95,bar
